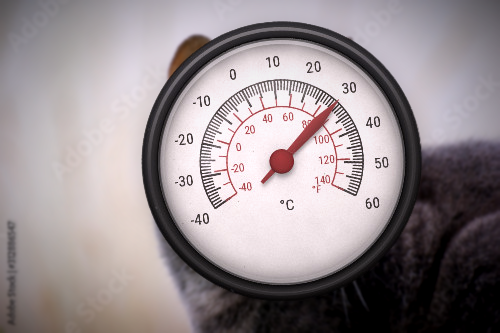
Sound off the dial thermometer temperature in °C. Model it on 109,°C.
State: 30,°C
